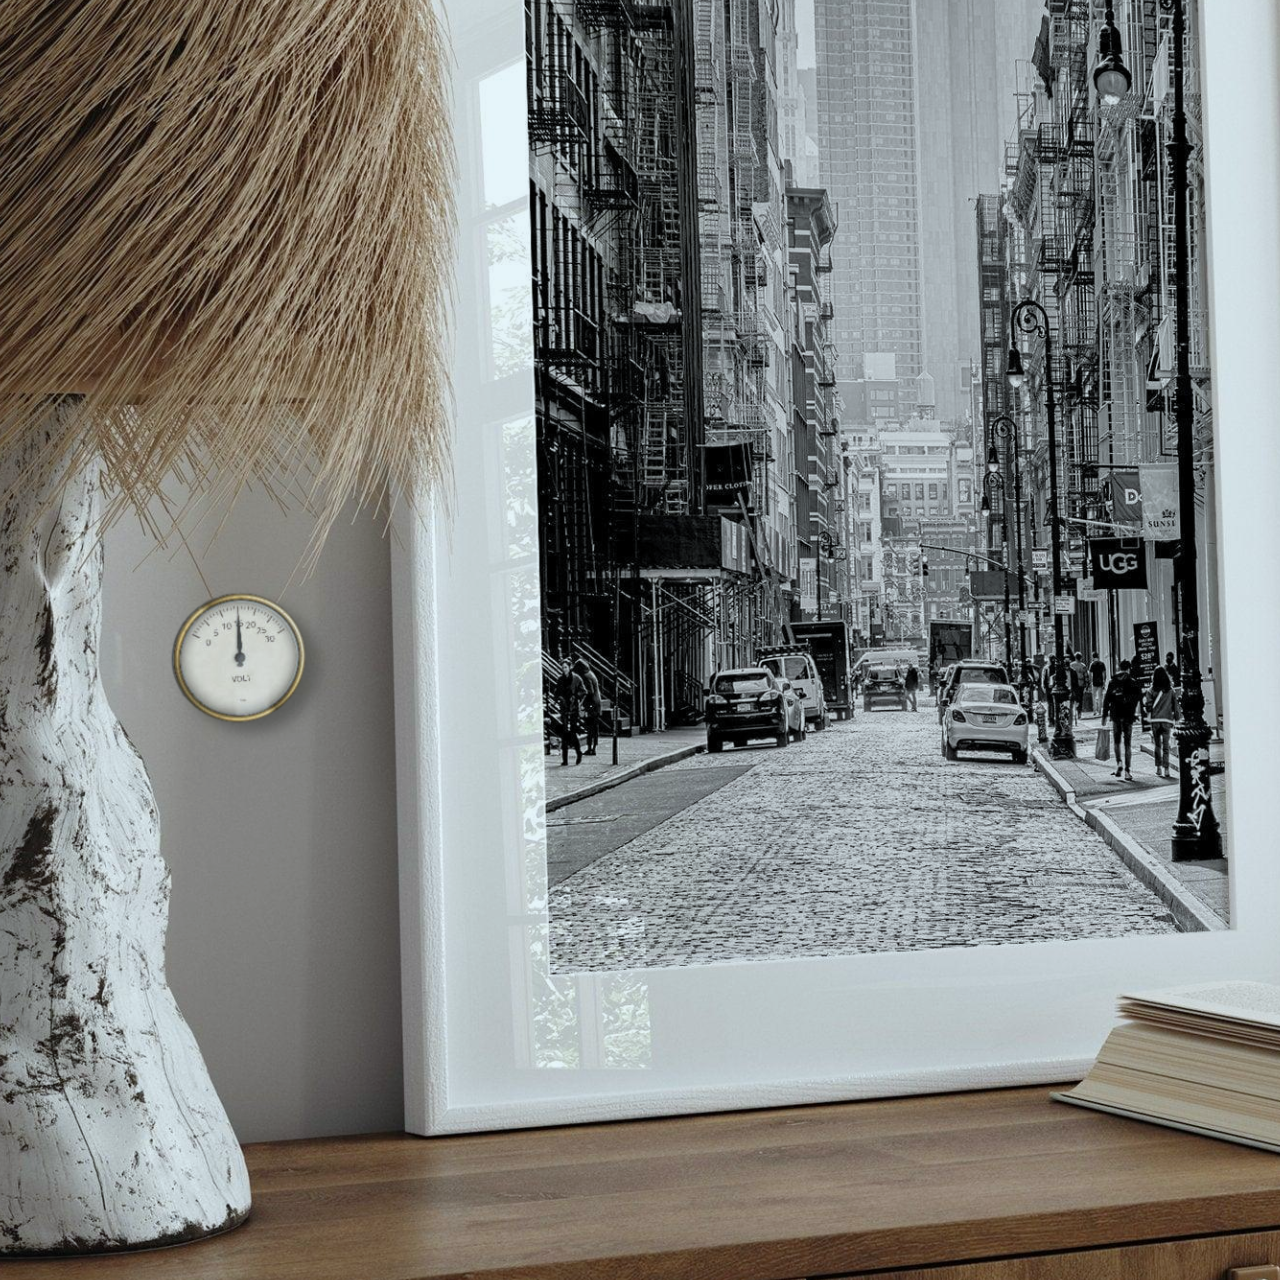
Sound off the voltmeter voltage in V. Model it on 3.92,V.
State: 15,V
